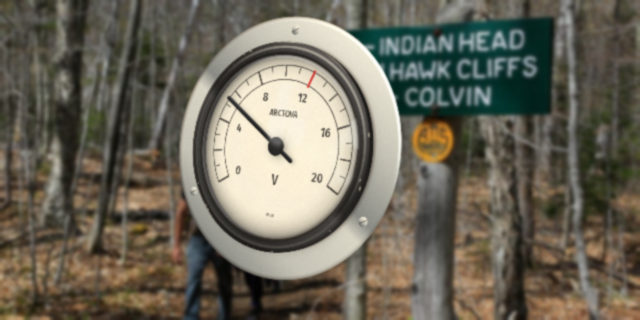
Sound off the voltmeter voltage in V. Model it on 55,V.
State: 5.5,V
